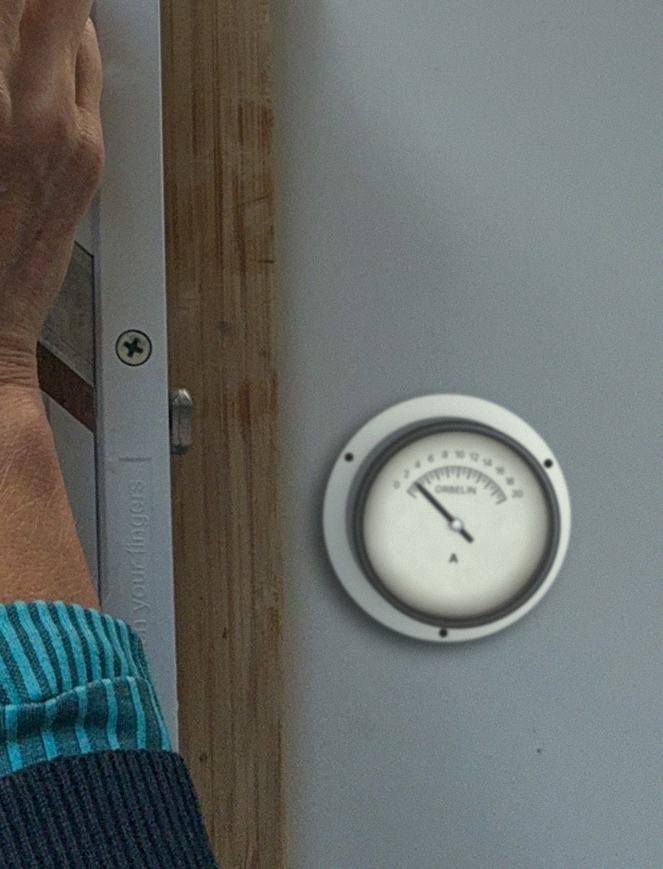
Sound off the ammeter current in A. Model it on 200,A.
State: 2,A
